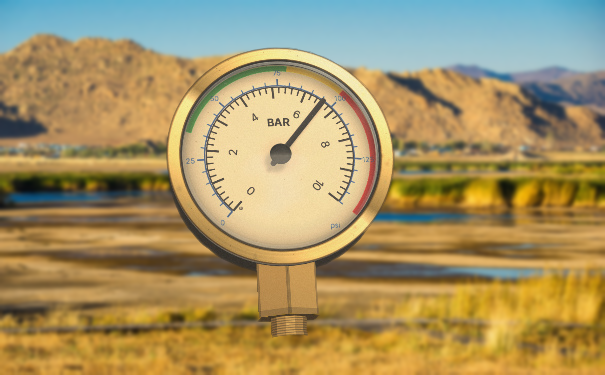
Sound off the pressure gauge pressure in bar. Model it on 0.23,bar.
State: 6.6,bar
